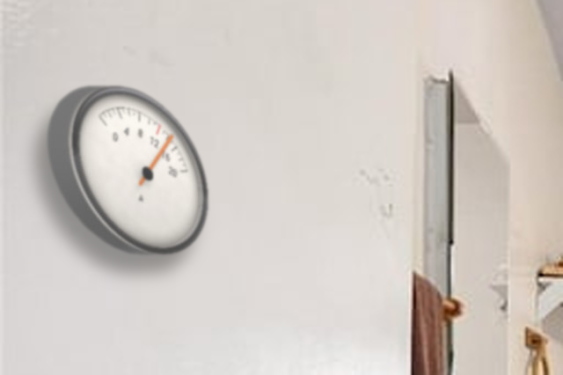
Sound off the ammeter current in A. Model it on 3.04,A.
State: 14,A
